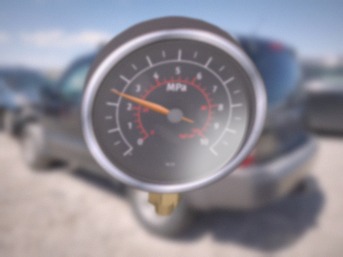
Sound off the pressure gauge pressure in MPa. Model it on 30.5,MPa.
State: 2.5,MPa
